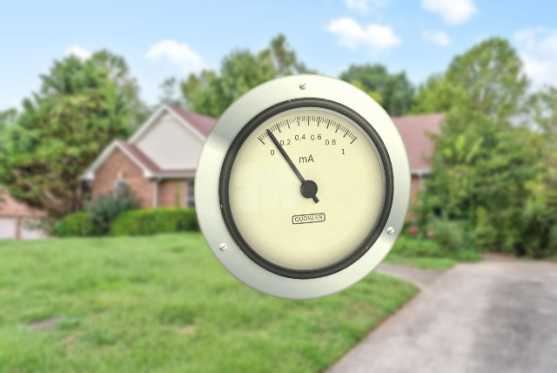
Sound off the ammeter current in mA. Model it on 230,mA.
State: 0.1,mA
